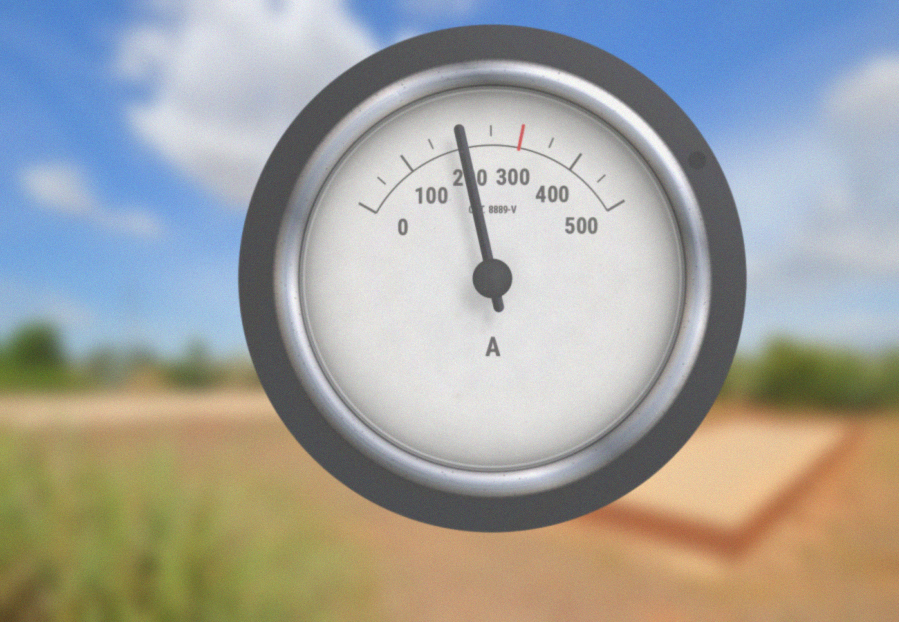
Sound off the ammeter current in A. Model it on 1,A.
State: 200,A
